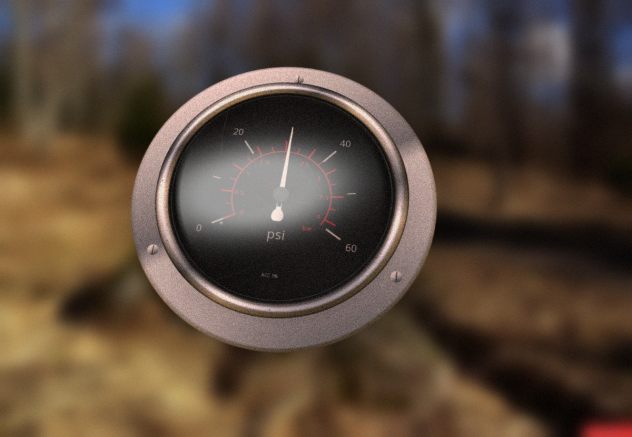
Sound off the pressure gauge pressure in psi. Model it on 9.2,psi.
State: 30,psi
